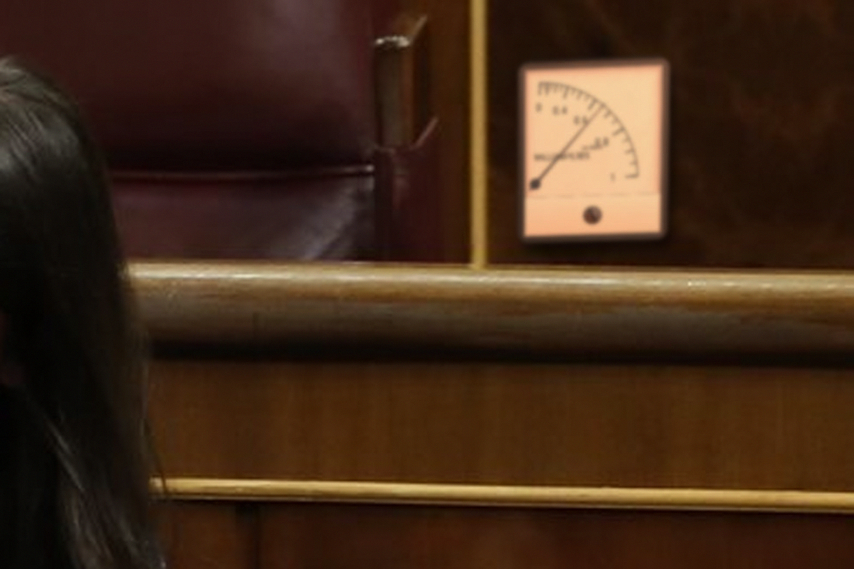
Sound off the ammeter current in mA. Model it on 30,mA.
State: 0.65,mA
